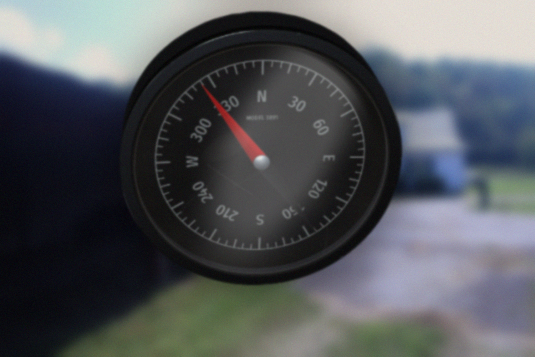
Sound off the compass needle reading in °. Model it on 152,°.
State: 325,°
